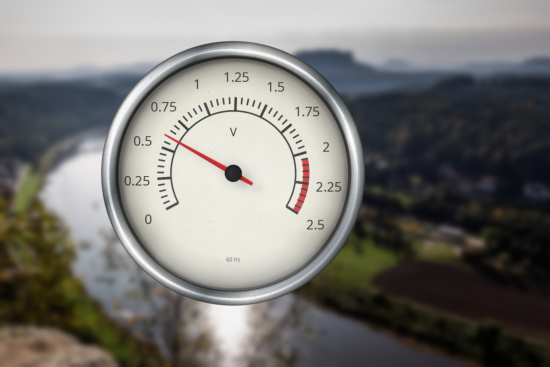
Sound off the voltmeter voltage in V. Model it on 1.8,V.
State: 0.6,V
